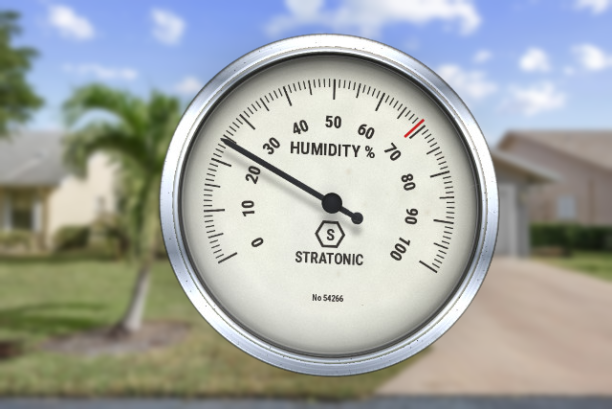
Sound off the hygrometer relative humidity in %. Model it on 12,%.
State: 24,%
